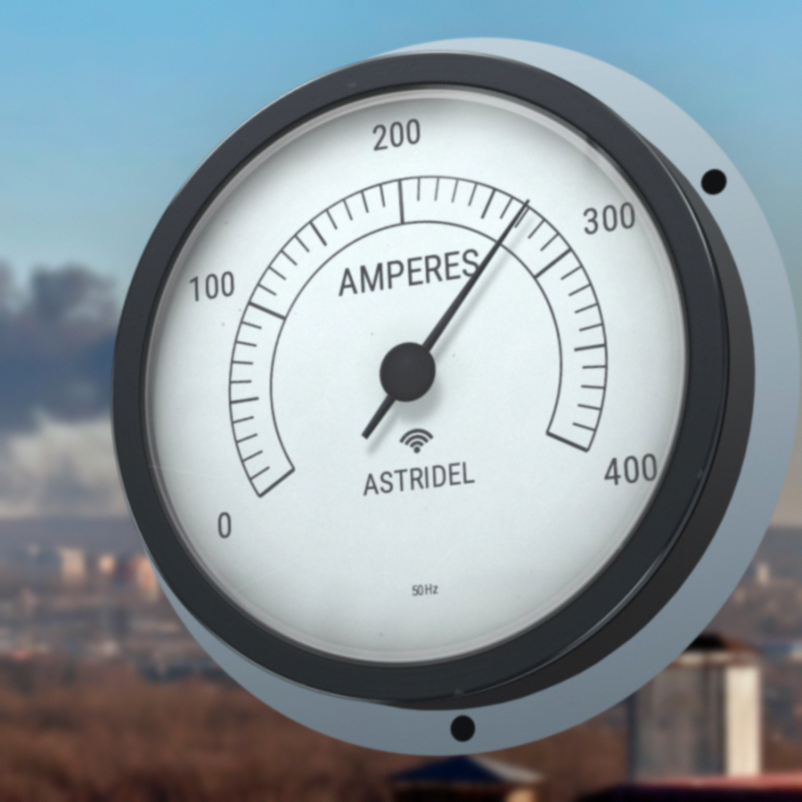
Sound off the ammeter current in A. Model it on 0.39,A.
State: 270,A
